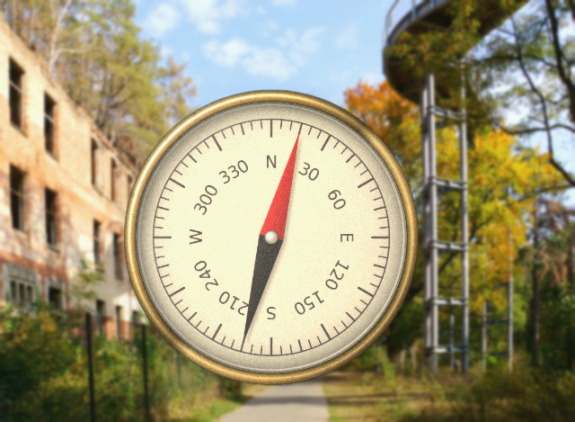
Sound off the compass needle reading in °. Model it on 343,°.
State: 15,°
